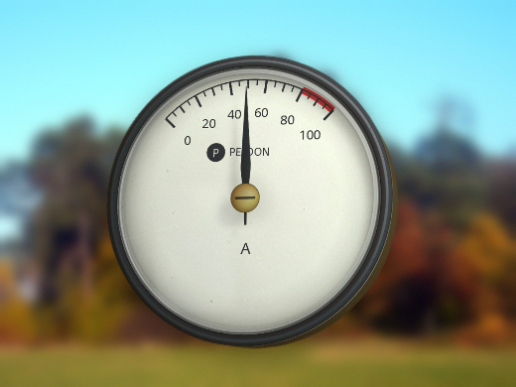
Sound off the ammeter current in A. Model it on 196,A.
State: 50,A
